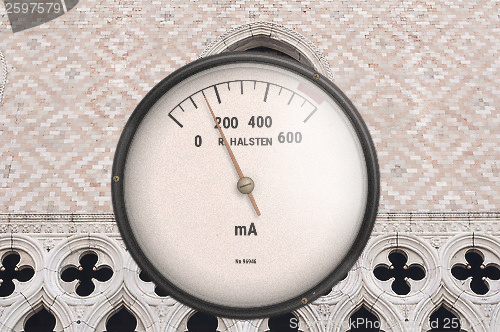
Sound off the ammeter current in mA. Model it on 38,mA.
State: 150,mA
